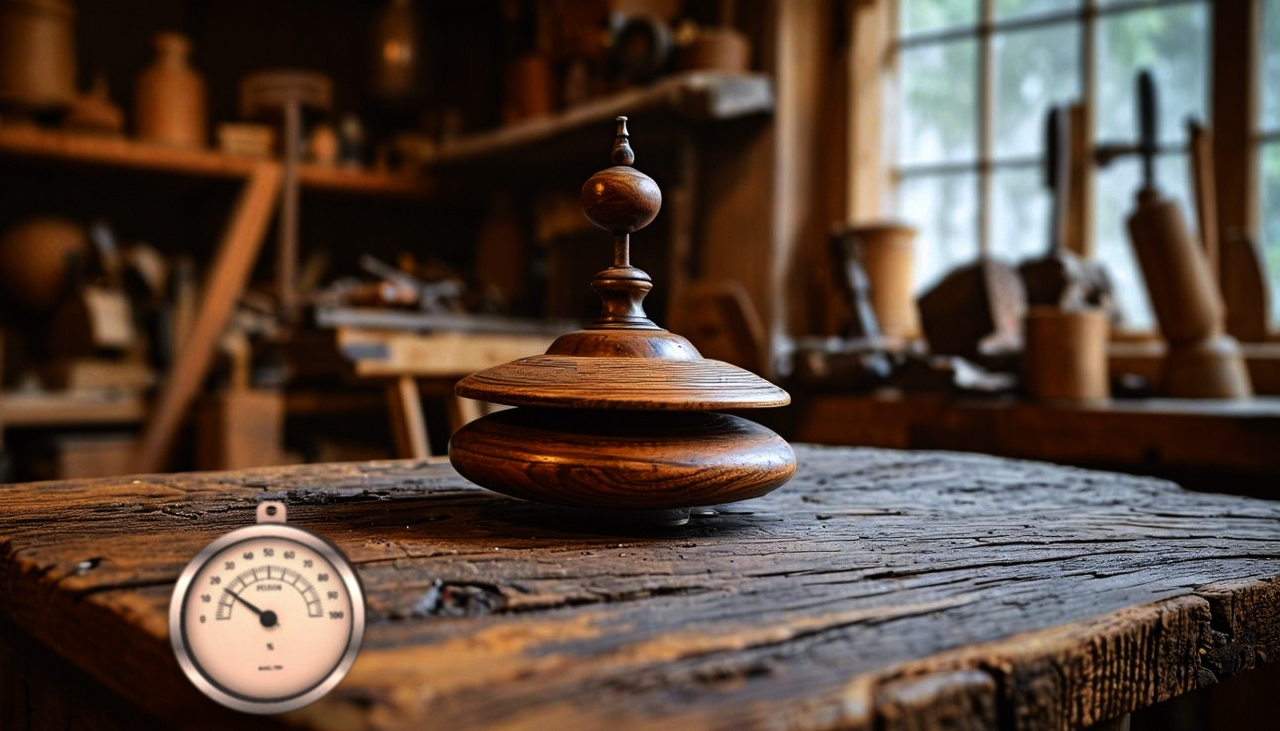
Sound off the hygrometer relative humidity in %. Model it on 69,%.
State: 20,%
